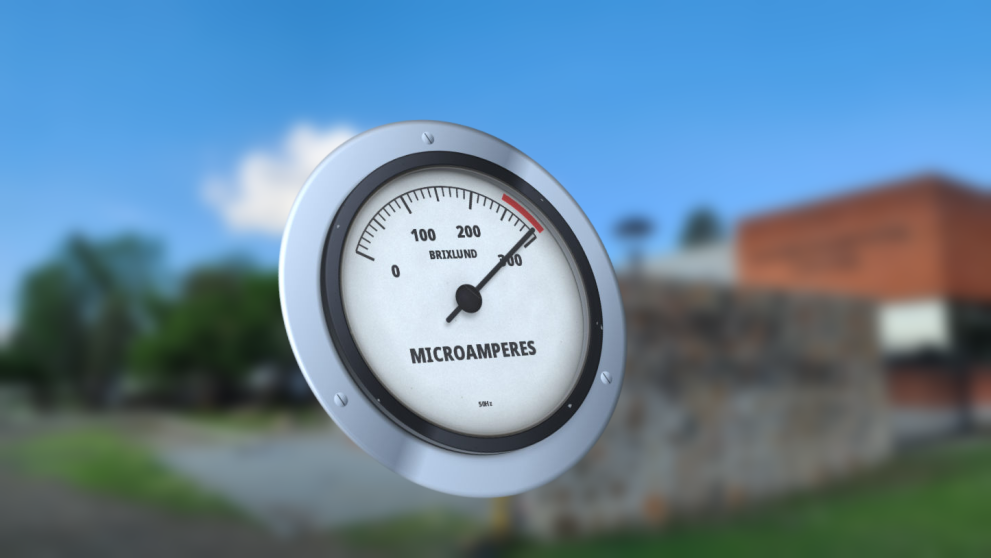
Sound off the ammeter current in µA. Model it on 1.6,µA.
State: 290,µA
